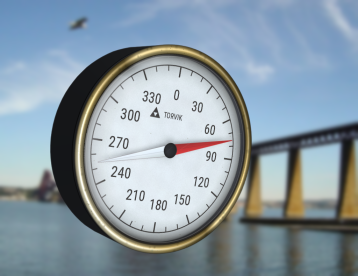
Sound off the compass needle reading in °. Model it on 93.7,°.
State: 75,°
